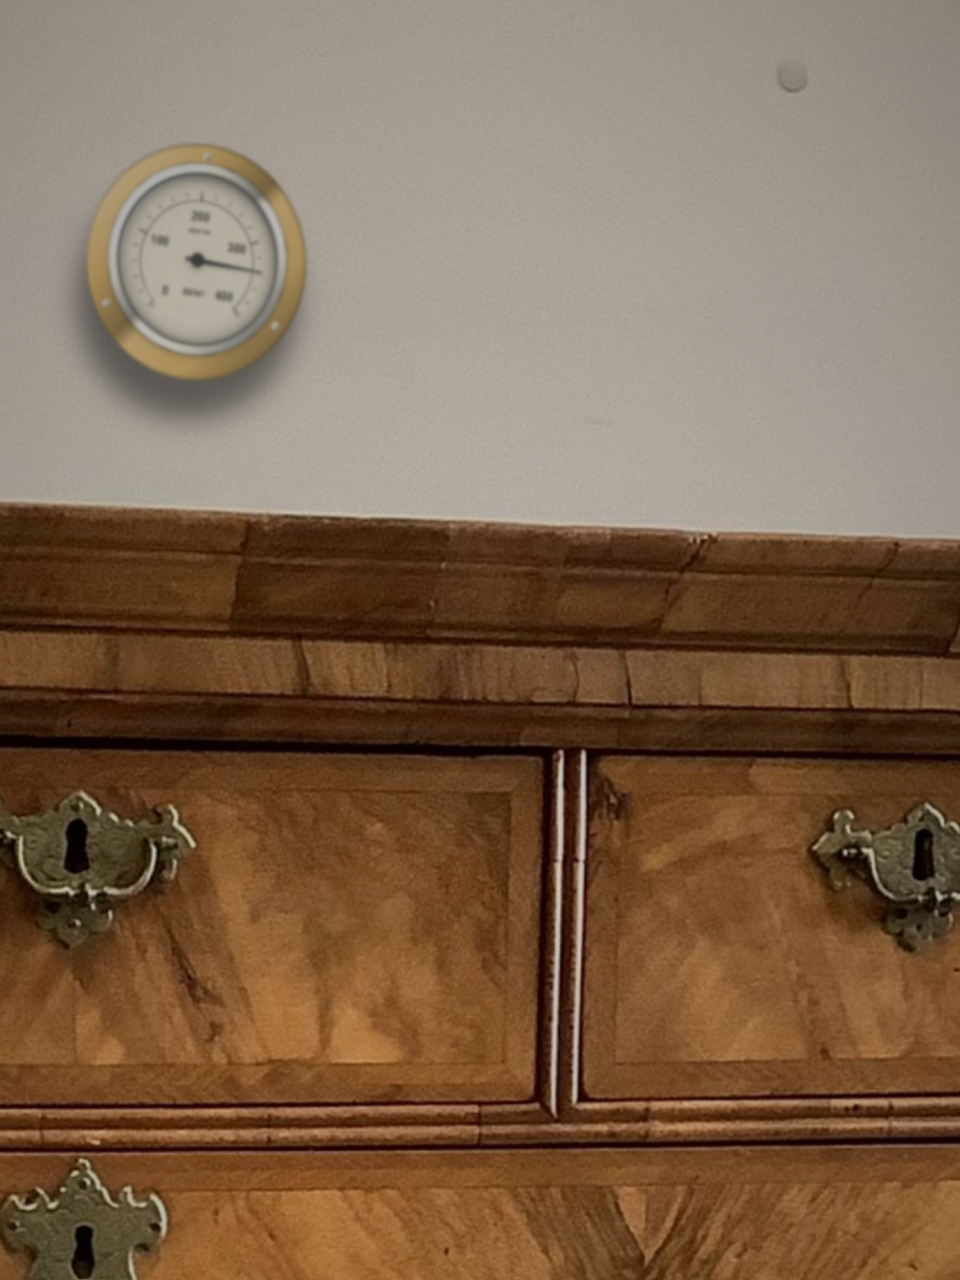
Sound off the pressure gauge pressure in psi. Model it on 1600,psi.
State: 340,psi
